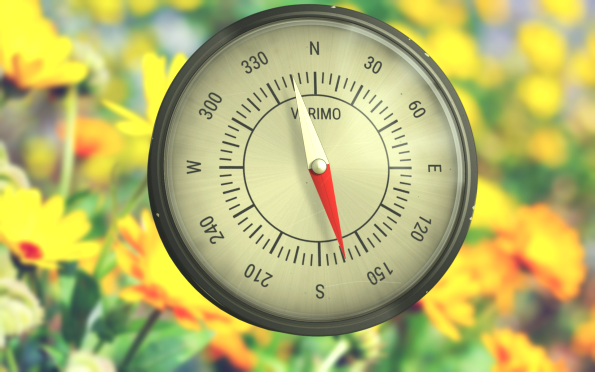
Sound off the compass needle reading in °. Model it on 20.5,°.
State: 165,°
